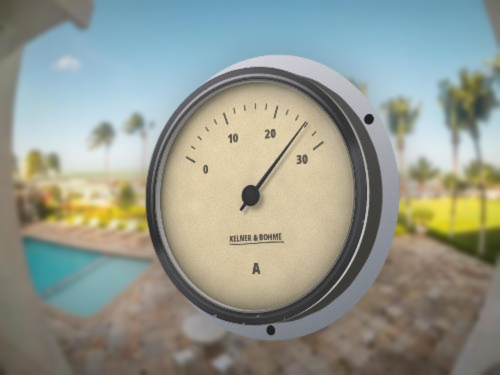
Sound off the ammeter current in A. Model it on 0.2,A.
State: 26,A
